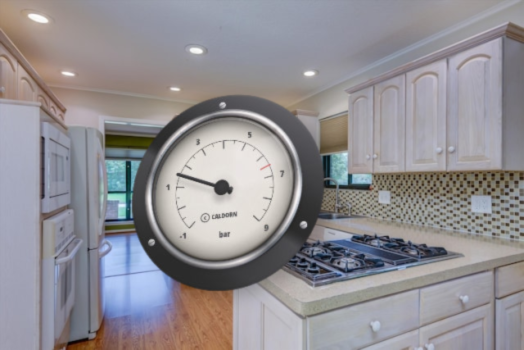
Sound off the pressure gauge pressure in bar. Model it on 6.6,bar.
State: 1.5,bar
